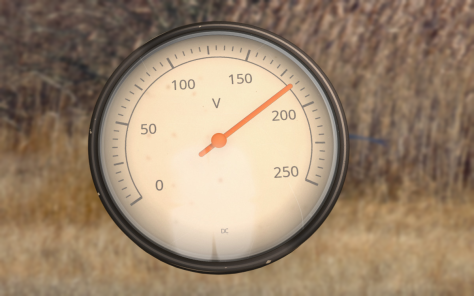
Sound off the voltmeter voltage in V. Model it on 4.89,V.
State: 185,V
